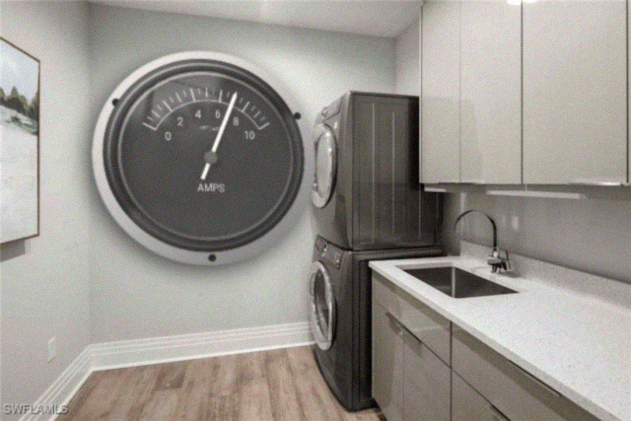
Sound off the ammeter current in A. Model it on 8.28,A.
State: 7,A
